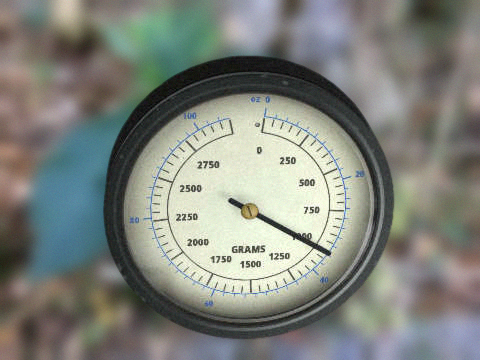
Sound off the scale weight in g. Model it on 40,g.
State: 1000,g
